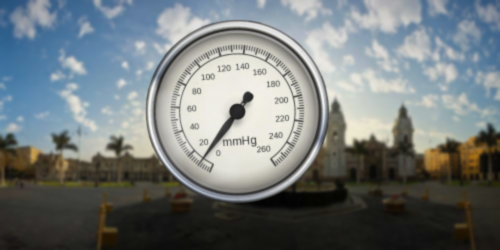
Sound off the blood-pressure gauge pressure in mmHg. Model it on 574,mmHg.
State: 10,mmHg
